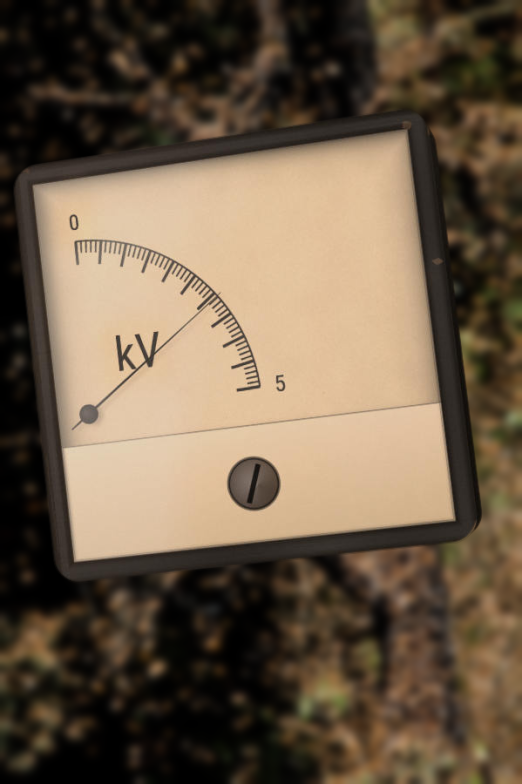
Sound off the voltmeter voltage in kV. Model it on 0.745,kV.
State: 3.1,kV
